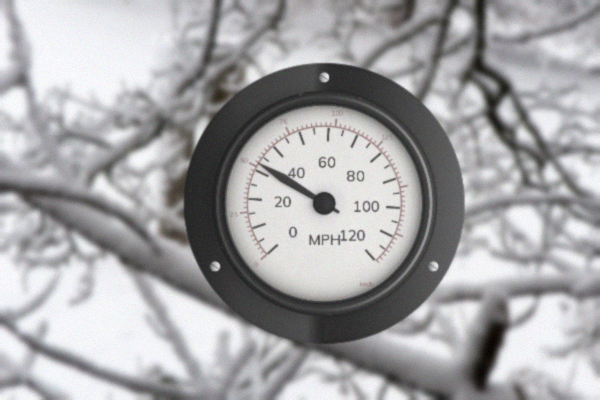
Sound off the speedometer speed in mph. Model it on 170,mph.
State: 32.5,mph
